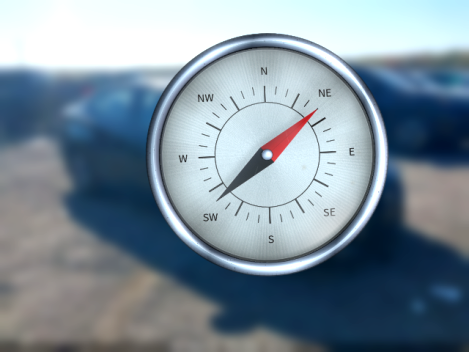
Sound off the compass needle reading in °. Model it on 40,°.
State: 50,°
